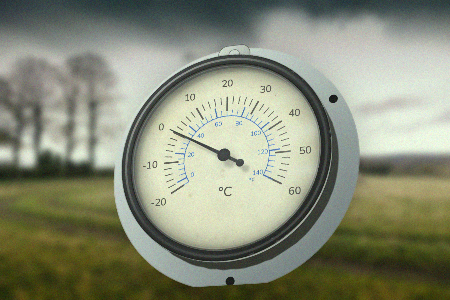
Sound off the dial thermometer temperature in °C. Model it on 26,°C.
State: 0,°C
